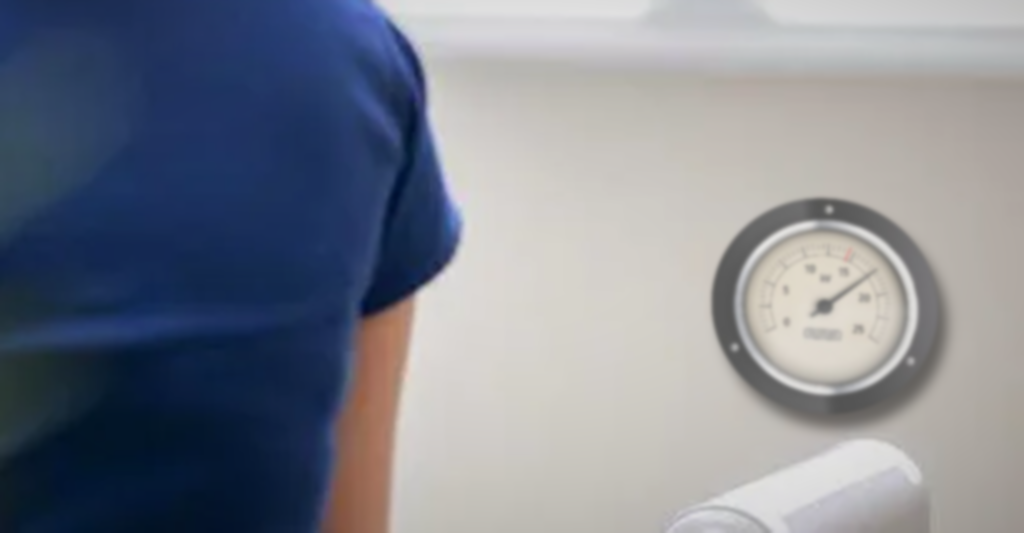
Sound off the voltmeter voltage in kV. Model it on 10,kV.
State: 17.5,kV
